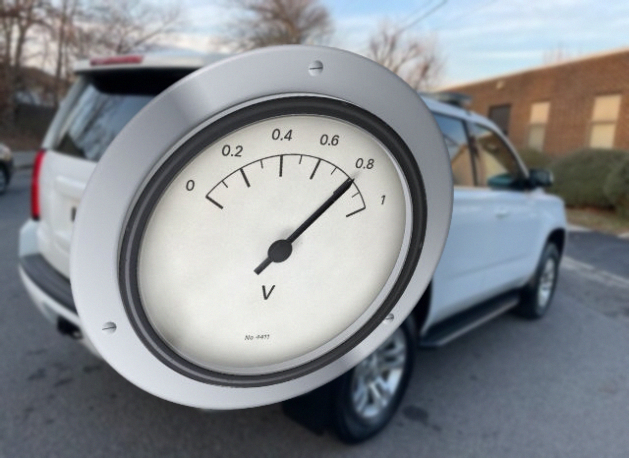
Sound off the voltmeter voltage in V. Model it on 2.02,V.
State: 0.8,V
